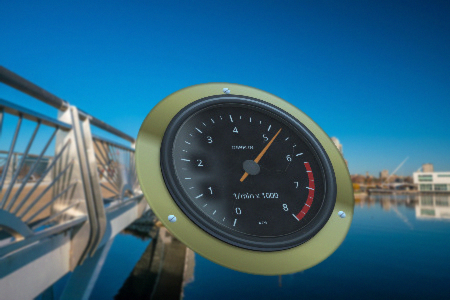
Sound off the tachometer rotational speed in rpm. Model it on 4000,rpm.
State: 5250,rpm
